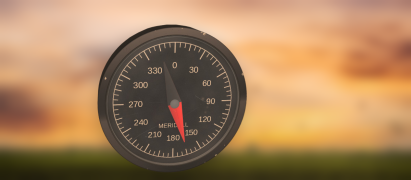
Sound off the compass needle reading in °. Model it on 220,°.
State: 165,°
